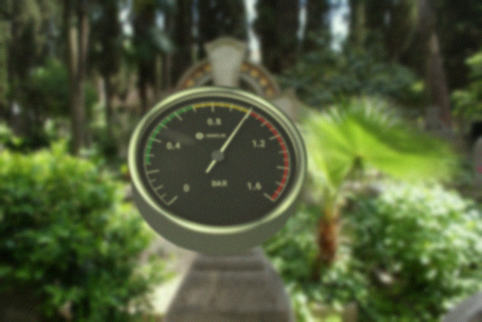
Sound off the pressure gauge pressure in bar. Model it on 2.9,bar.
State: 1,bar
